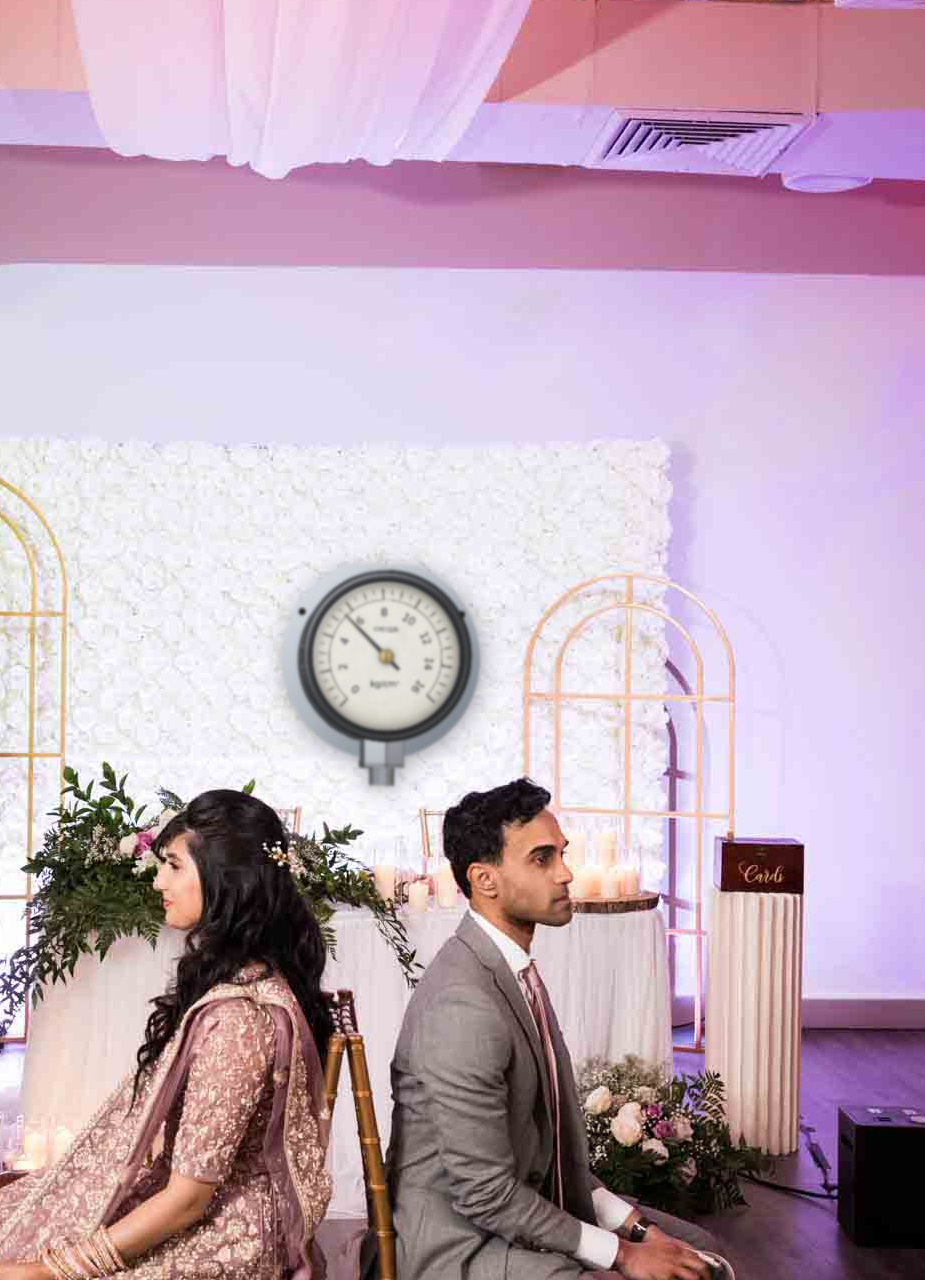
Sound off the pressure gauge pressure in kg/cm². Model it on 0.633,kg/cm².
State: 5.5,kg/cm²
